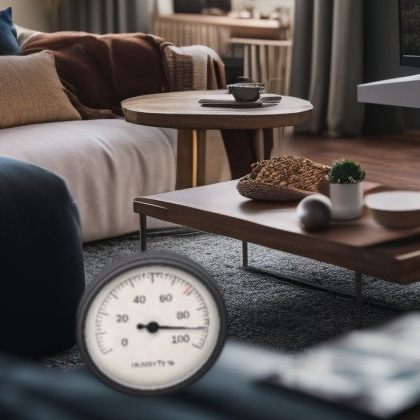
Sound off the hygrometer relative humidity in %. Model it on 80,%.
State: 90,%
